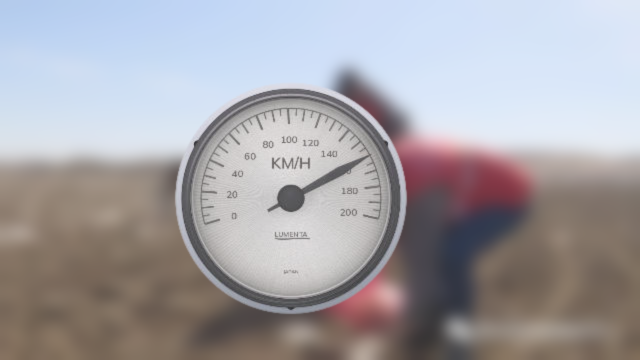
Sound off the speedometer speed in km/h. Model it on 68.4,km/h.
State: 160,km/h
